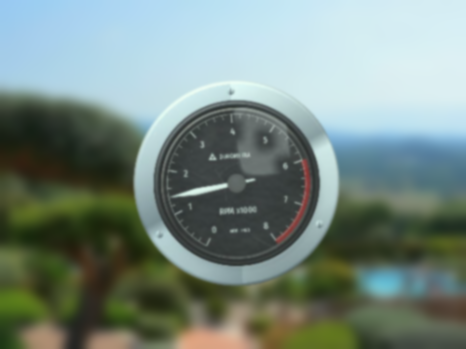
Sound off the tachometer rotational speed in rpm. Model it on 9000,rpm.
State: 1400,rpm
